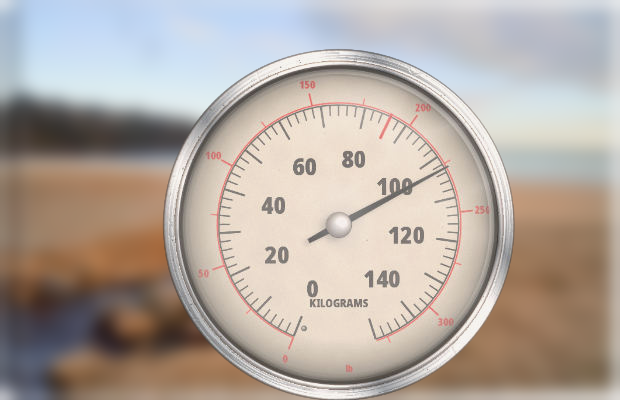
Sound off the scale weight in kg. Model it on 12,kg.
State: 103,kg
